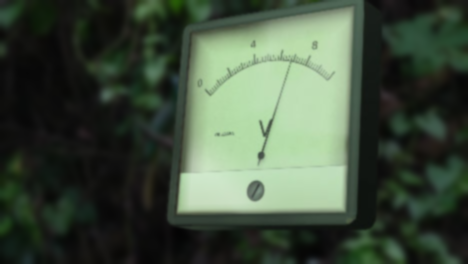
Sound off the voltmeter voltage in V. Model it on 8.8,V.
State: 7,V
